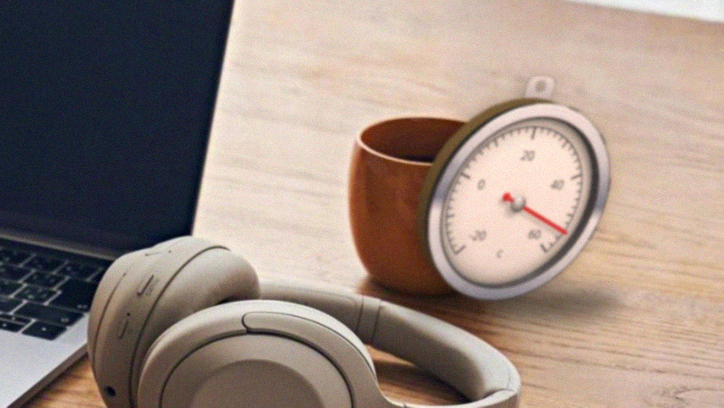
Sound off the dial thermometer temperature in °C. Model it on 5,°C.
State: 54,°C
